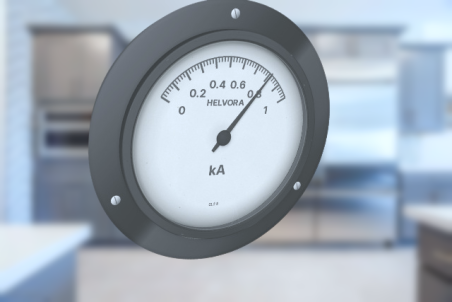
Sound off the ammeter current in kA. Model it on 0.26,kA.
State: 0.8,kA
